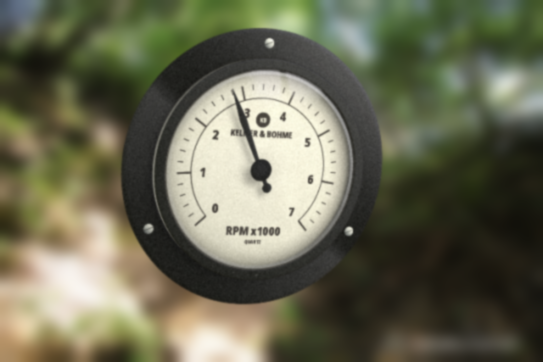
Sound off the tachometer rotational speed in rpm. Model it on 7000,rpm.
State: 2800,rpm
